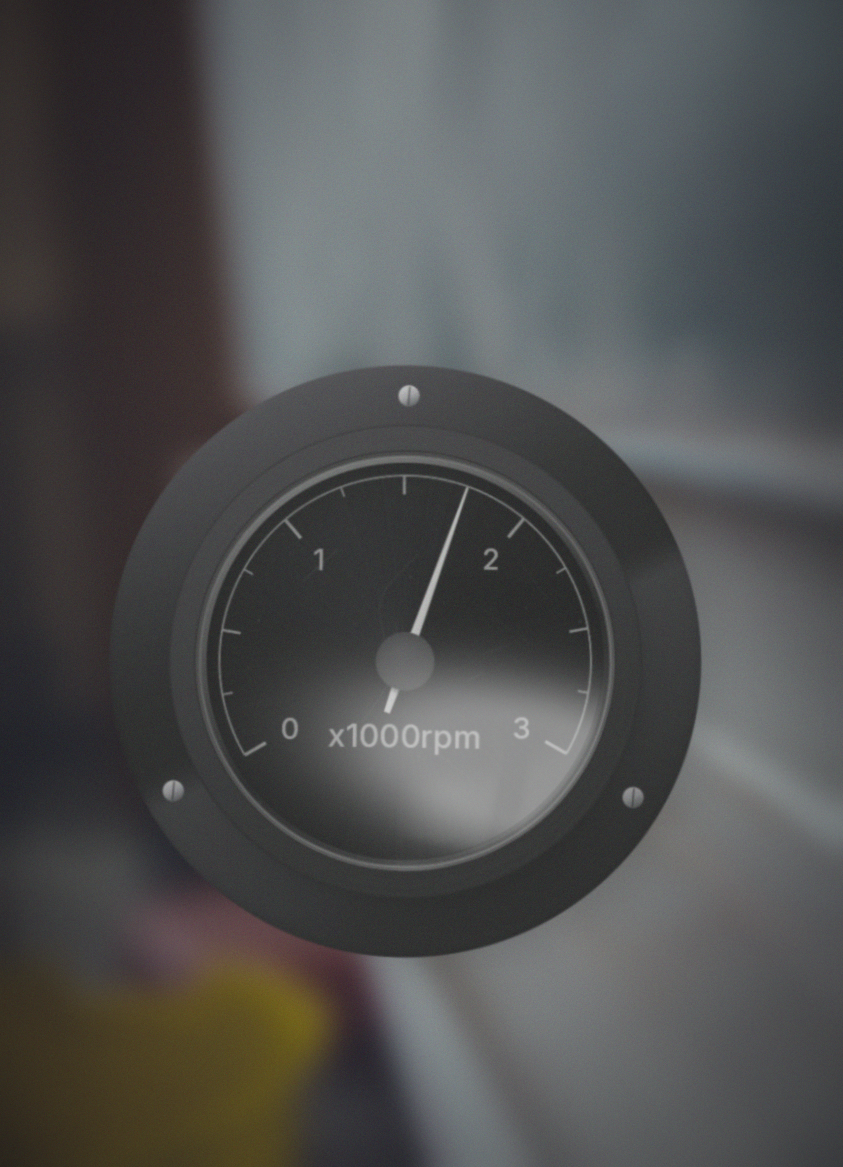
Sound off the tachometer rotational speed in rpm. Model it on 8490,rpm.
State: 1750,rpm
